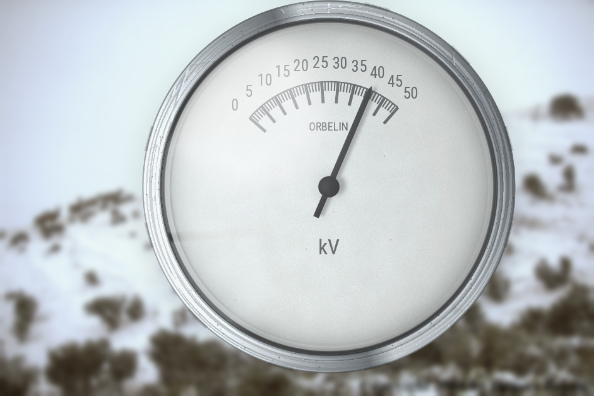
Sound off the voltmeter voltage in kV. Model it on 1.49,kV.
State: 40,kV
